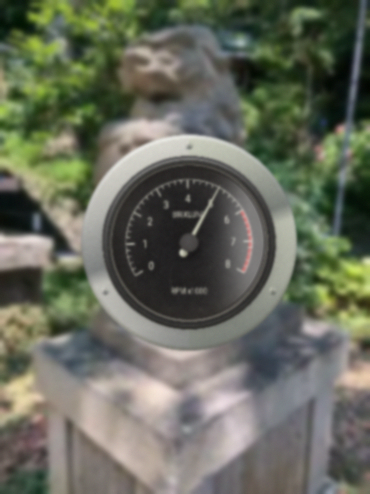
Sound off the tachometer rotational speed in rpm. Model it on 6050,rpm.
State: 5000,rpm
